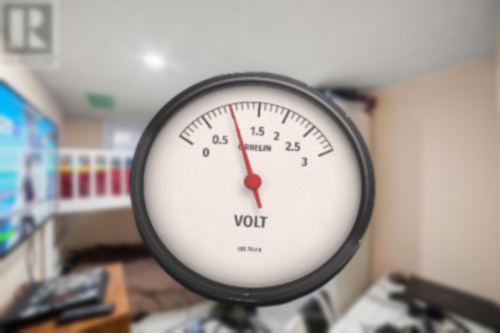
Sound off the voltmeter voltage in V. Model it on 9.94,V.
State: 1,V
